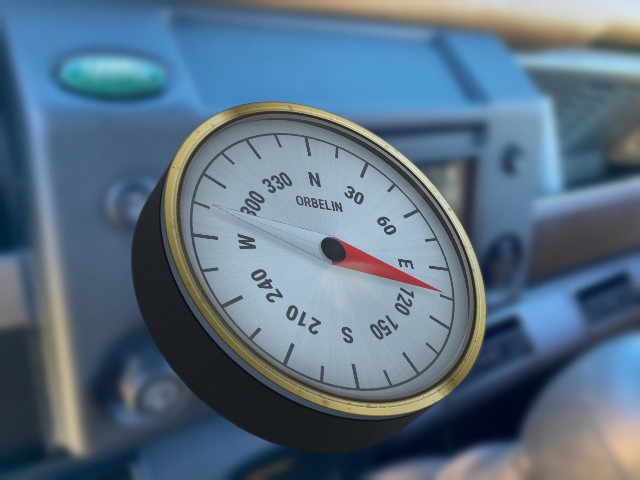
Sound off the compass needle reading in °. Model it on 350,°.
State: 105,°
